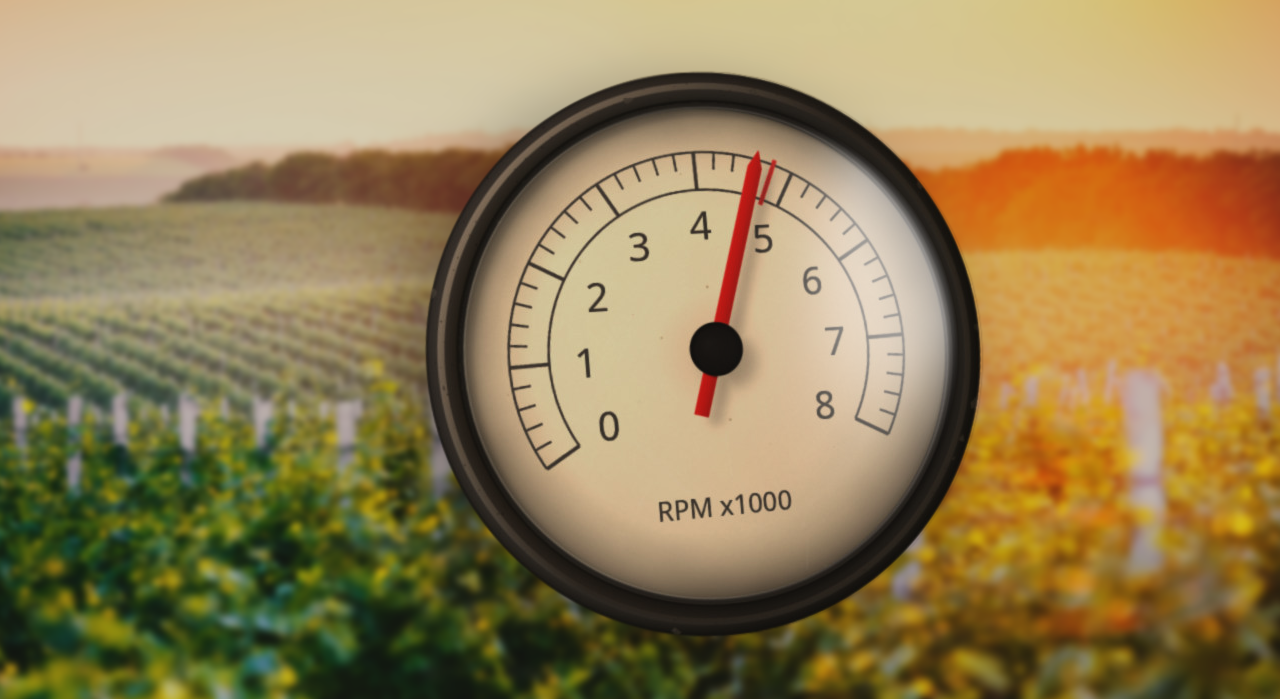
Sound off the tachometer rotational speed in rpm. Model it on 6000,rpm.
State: 4600,rpm
